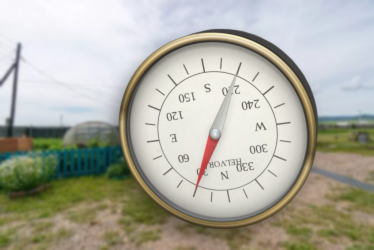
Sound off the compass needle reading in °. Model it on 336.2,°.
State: 30,°
